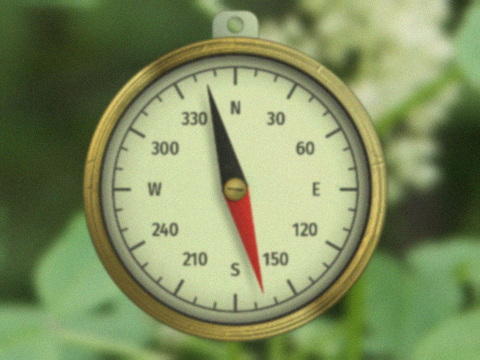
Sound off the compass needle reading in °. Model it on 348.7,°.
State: 165,°
